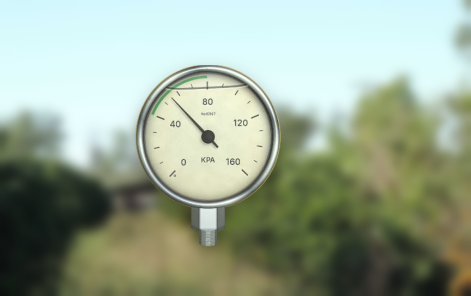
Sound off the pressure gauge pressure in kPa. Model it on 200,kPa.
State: 55,kPa
